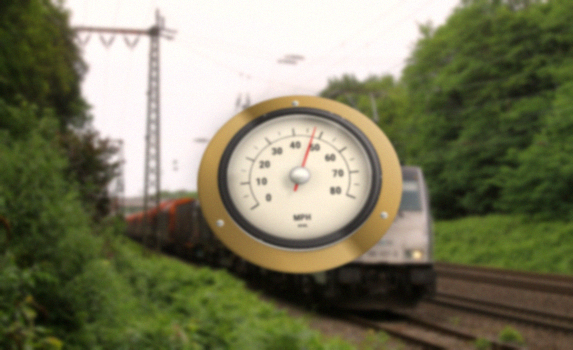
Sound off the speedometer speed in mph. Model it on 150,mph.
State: 47.5,mph
